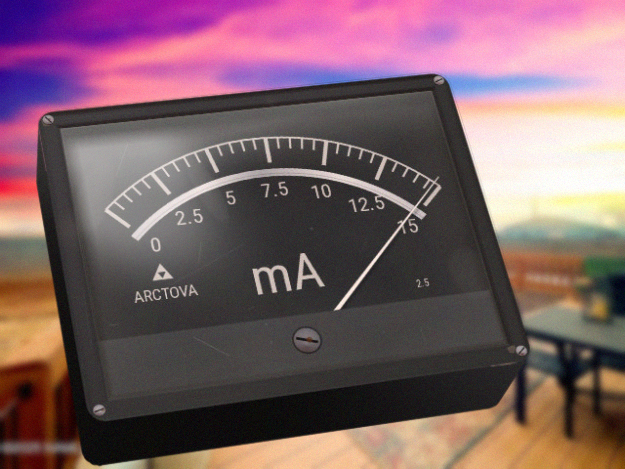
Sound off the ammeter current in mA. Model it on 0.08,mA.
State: 14.75,mA
